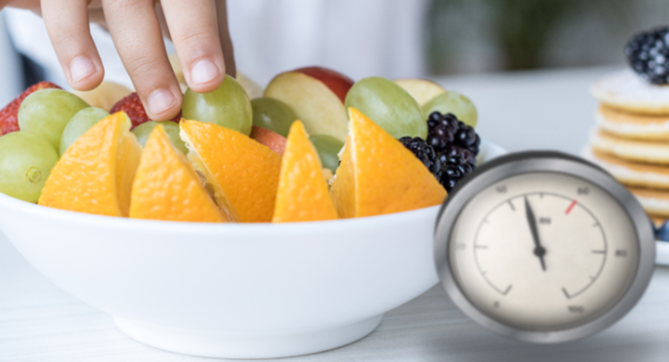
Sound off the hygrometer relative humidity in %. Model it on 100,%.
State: 45,%
